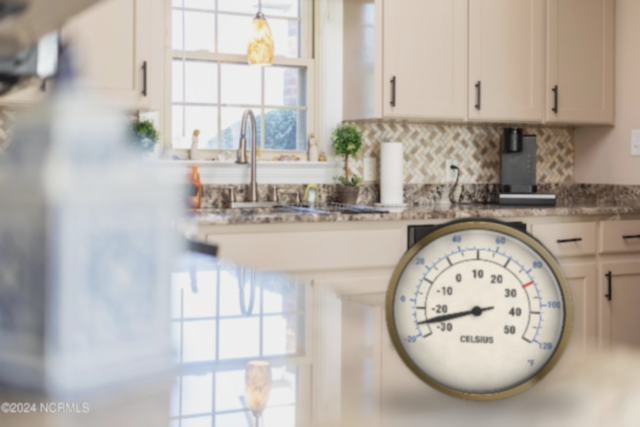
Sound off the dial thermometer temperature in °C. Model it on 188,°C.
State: -25,°C
